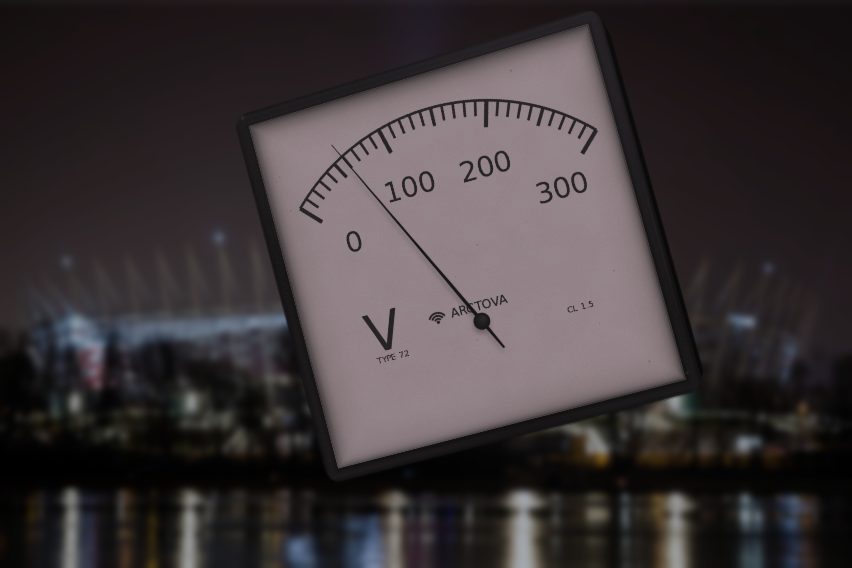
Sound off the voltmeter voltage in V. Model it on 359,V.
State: 60,V
